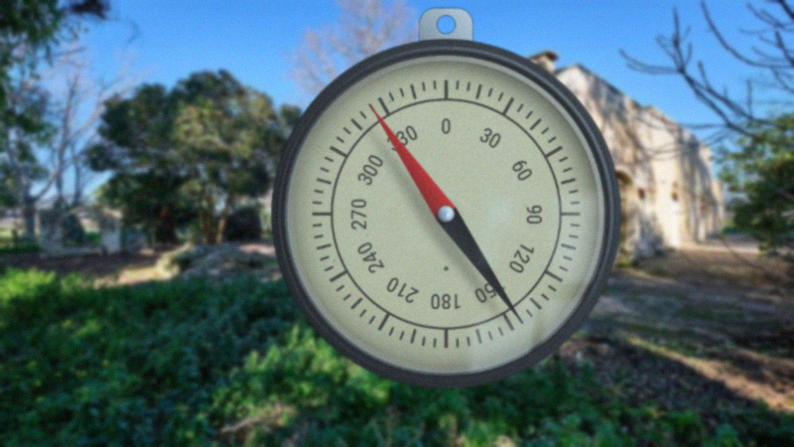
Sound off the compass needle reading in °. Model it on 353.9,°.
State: 325,°
